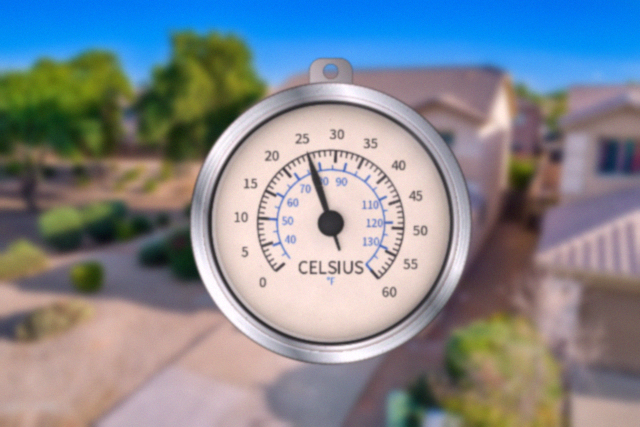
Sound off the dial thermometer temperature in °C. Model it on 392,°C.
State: 25,°C
